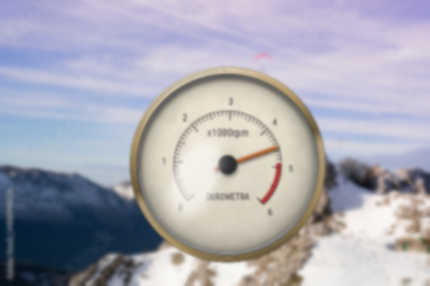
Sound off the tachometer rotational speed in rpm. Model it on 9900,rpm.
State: 4500,rpm
